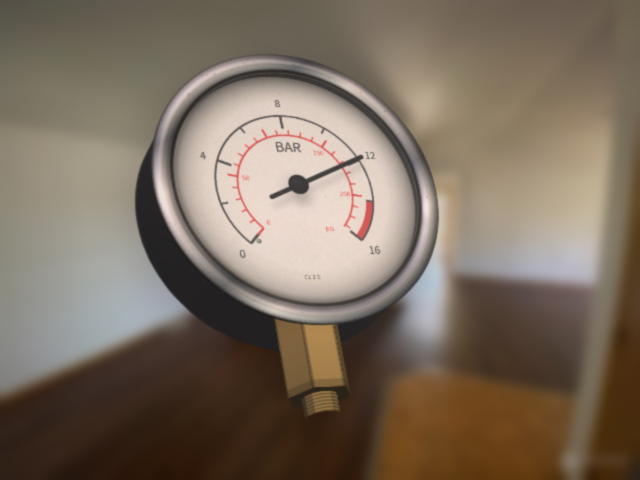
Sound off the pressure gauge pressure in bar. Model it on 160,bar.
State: 12,bar
